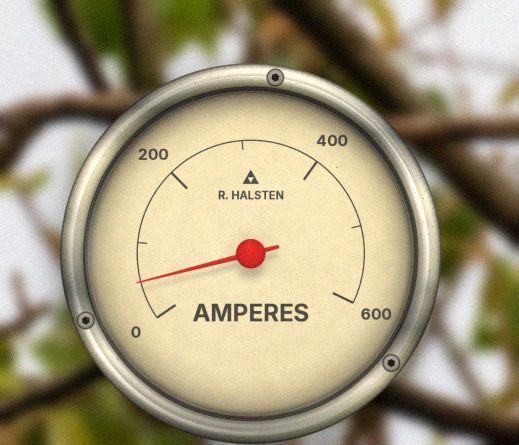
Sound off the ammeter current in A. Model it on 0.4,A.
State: 50,A
